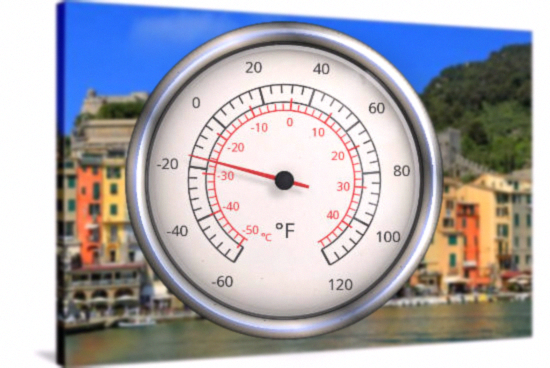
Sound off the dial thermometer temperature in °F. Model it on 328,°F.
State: -16,°F
